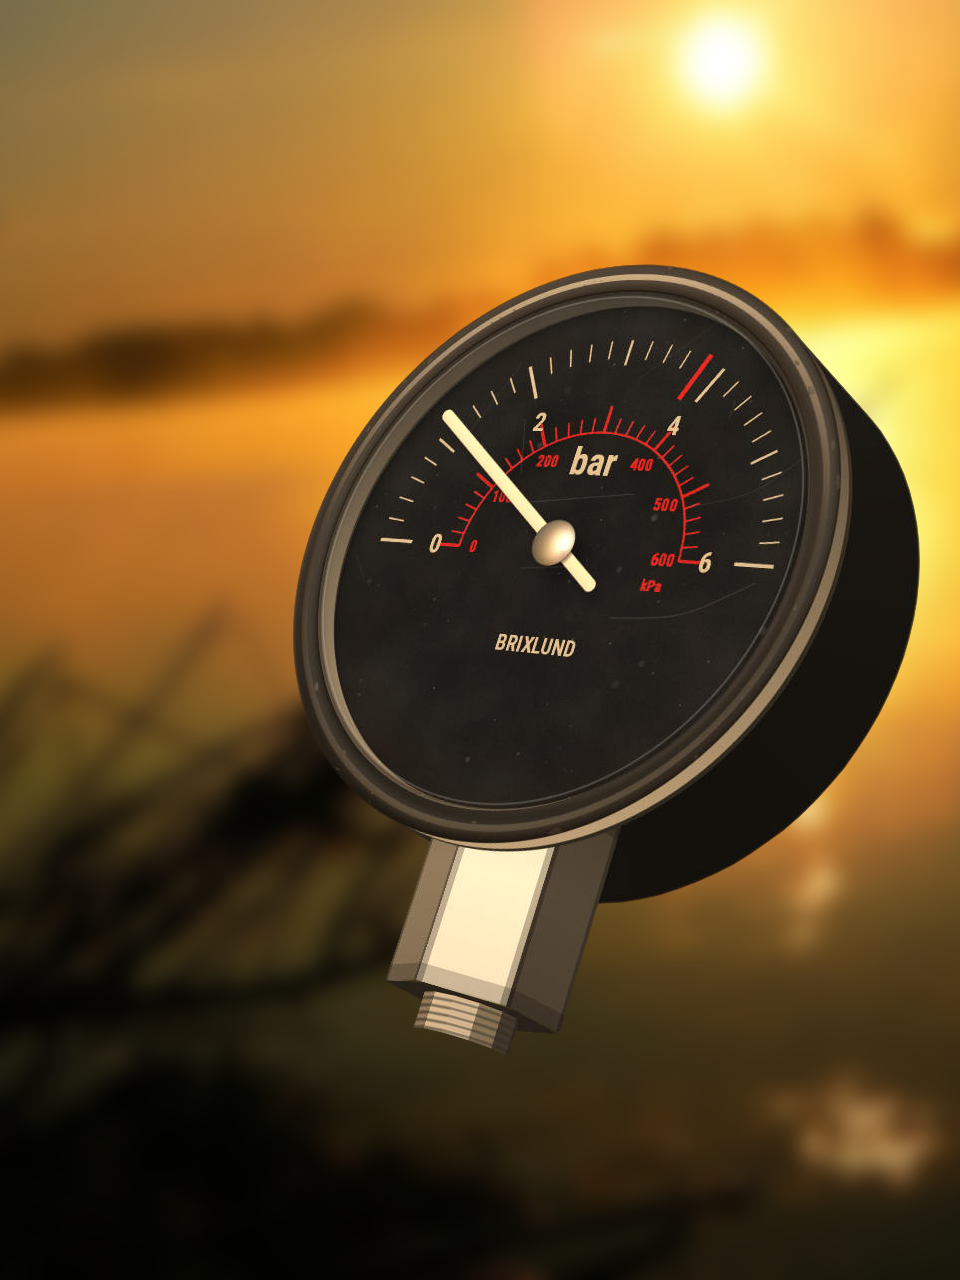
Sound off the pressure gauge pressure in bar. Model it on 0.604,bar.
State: 1.2,bar
